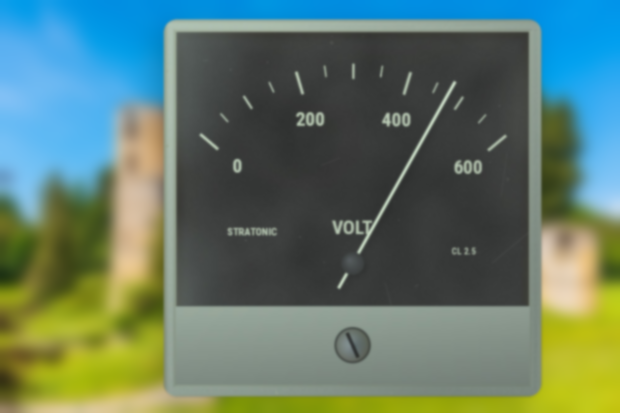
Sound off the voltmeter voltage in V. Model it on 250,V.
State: 475,V
